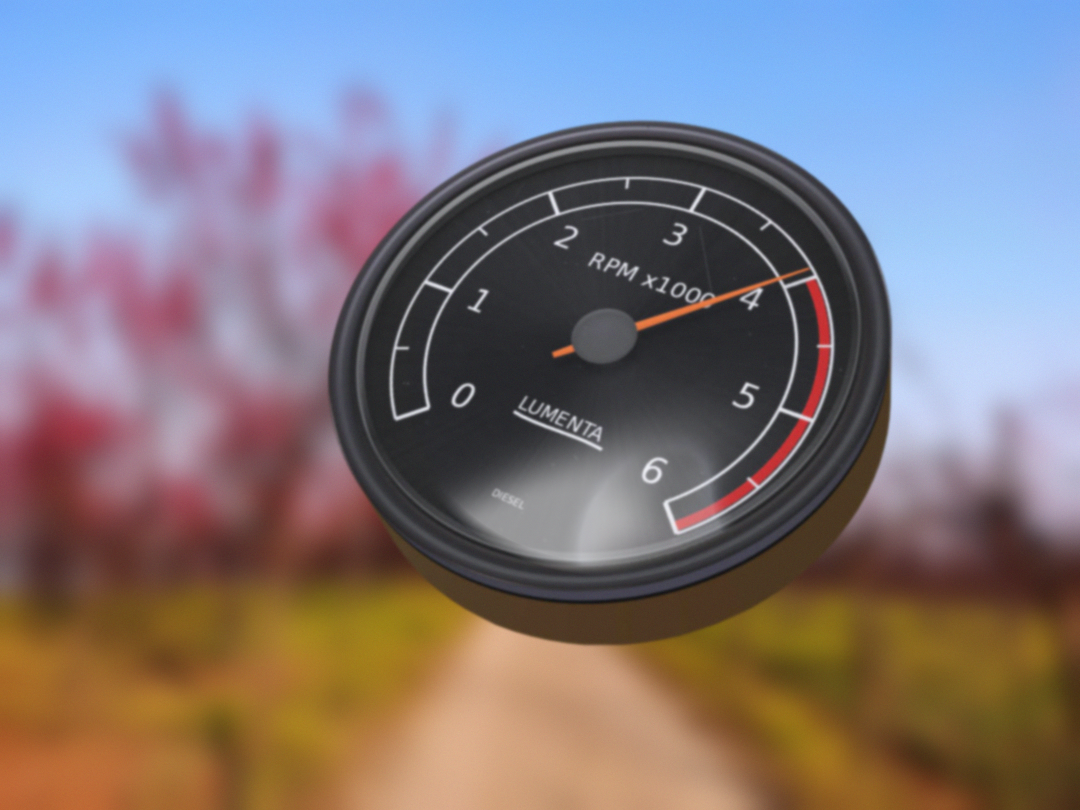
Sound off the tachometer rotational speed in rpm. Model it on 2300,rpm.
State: 4000,rpm
